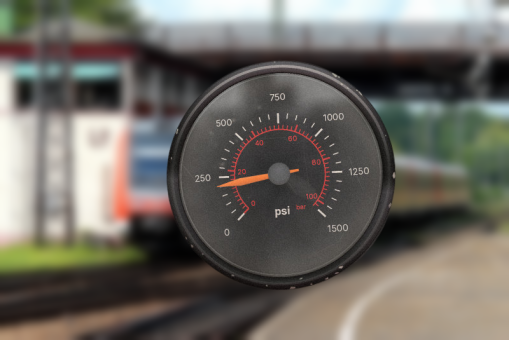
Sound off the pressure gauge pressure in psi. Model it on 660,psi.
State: 200,psi
